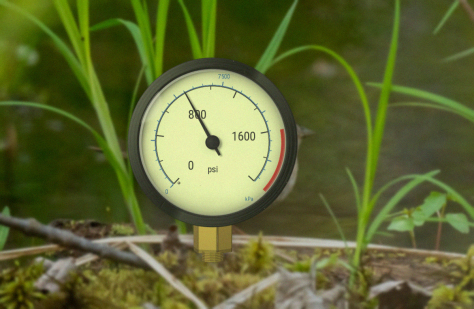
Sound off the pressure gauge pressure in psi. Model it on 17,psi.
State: 800,psi
